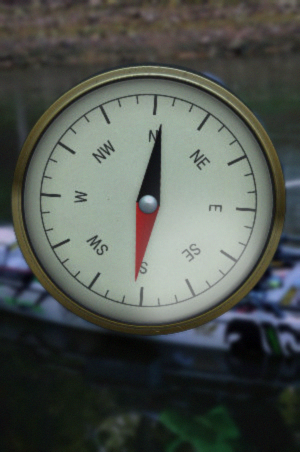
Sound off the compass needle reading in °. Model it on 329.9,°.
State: 185,°
